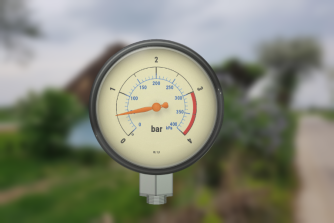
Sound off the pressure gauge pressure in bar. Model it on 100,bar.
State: 0.5,bar
